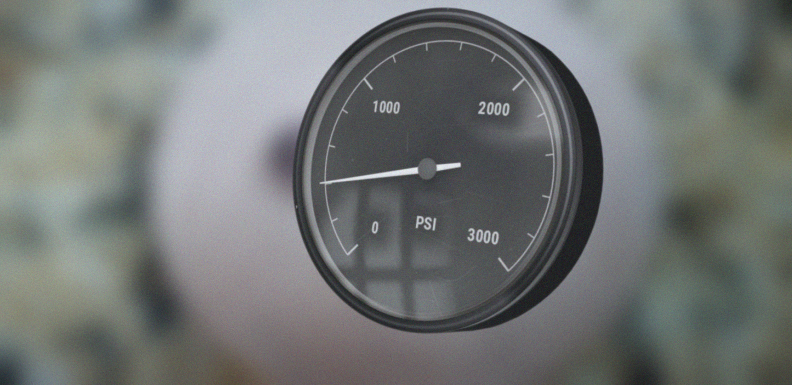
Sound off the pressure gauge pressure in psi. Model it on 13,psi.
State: 400,psi
